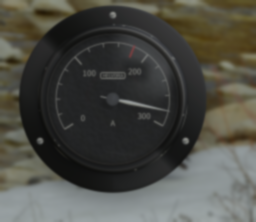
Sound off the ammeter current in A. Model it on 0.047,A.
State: 280,A
